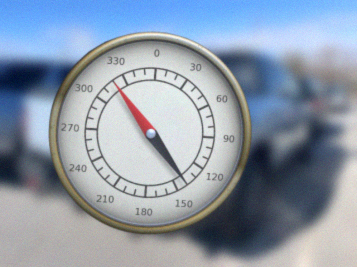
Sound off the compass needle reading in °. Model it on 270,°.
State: 320,°
